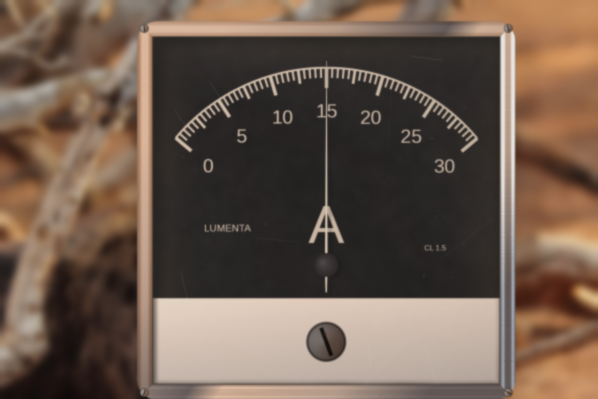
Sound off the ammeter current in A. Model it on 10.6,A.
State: 15,A
